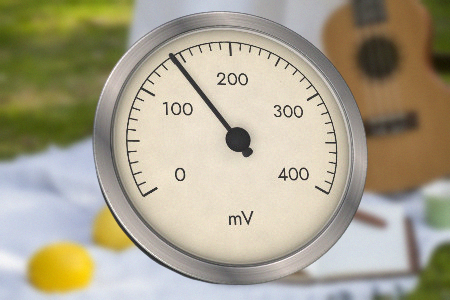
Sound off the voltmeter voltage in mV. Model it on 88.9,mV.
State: 140,mV
